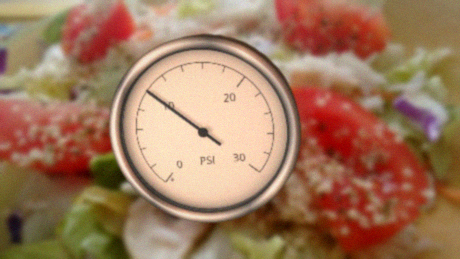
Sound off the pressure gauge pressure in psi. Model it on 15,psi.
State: 10,psi
